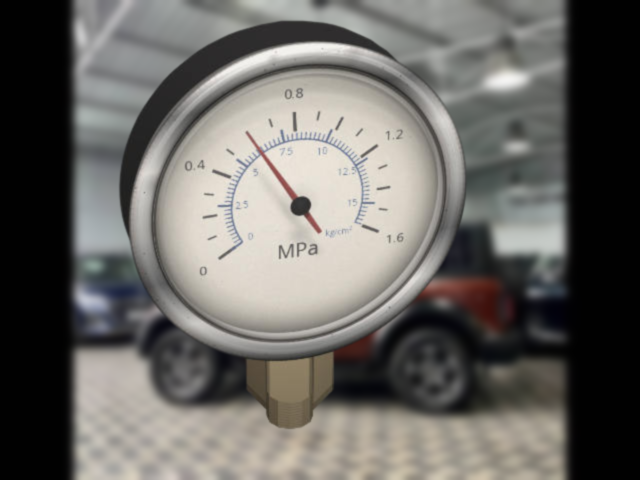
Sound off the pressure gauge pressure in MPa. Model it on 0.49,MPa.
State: 0.6,MPa
